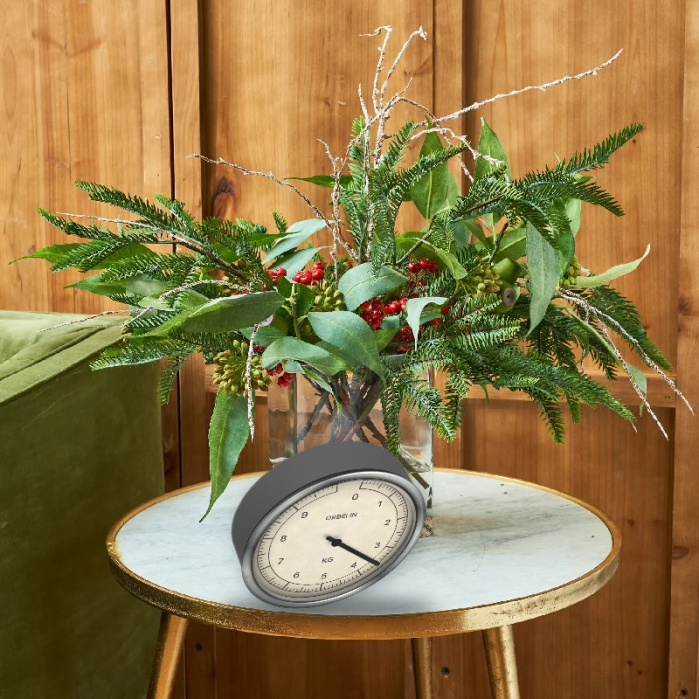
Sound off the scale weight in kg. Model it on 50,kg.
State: 3.5,kg
